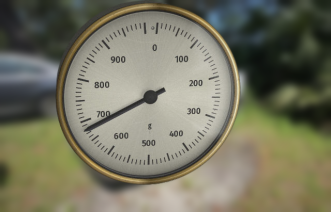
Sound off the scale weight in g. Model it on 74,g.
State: 680,g
